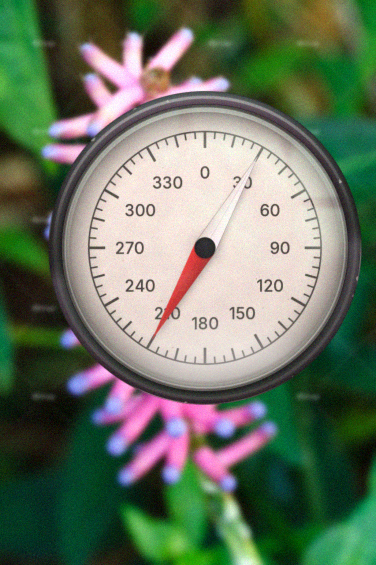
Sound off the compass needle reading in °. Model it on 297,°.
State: 210,°
